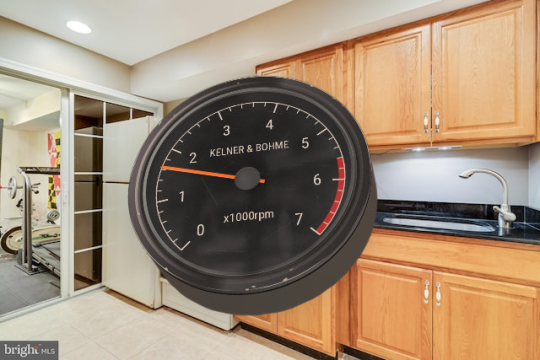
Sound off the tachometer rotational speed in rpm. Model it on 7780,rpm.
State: 1600,rpm
